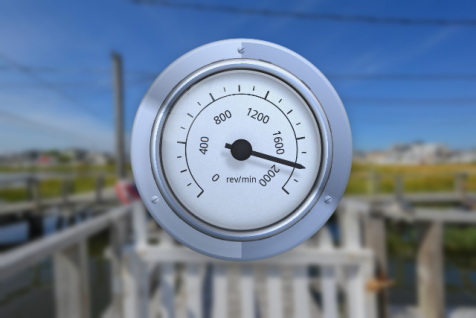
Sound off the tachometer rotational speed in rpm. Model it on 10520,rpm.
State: 1800,rpm
